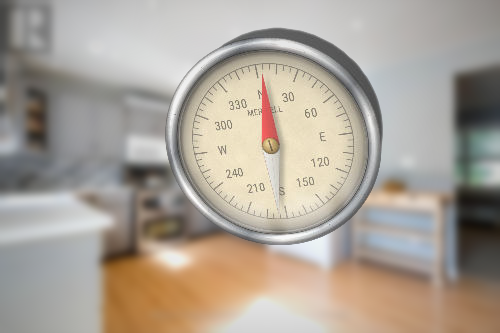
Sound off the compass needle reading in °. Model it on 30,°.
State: 5,°
